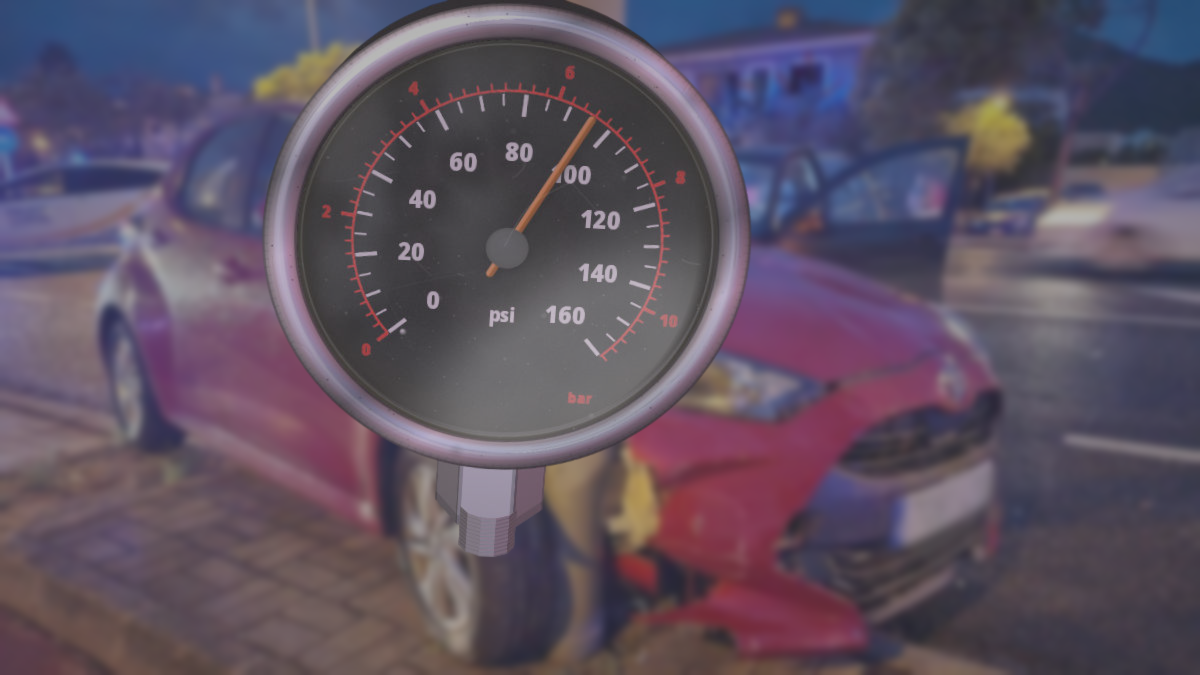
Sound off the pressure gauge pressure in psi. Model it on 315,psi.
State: 95,psi
